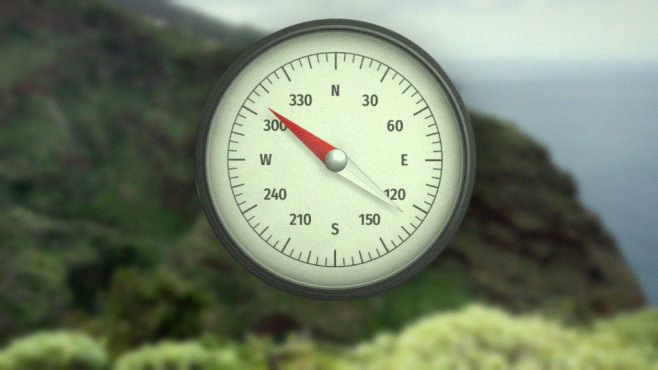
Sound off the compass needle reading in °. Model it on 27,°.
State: 307.5,°
